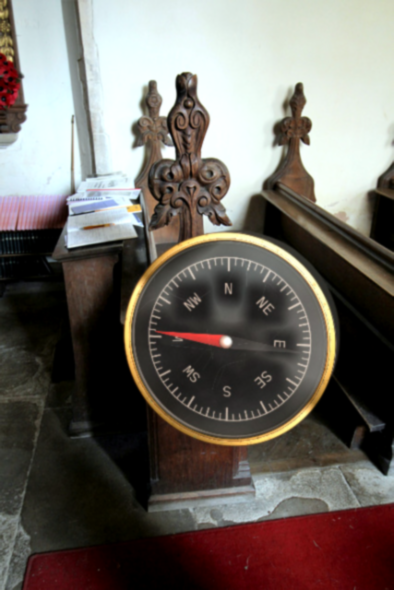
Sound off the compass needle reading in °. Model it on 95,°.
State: 275,°
